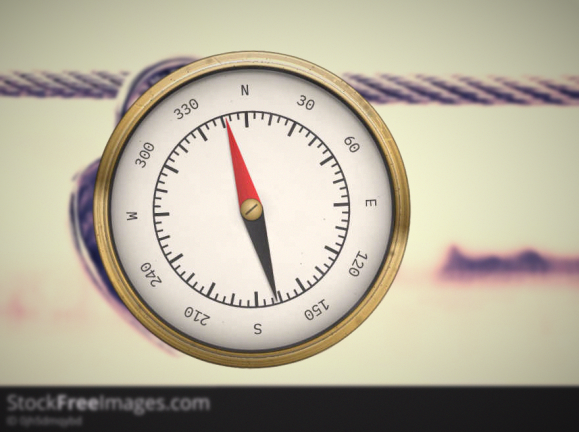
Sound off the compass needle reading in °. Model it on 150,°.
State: 347.5,°
